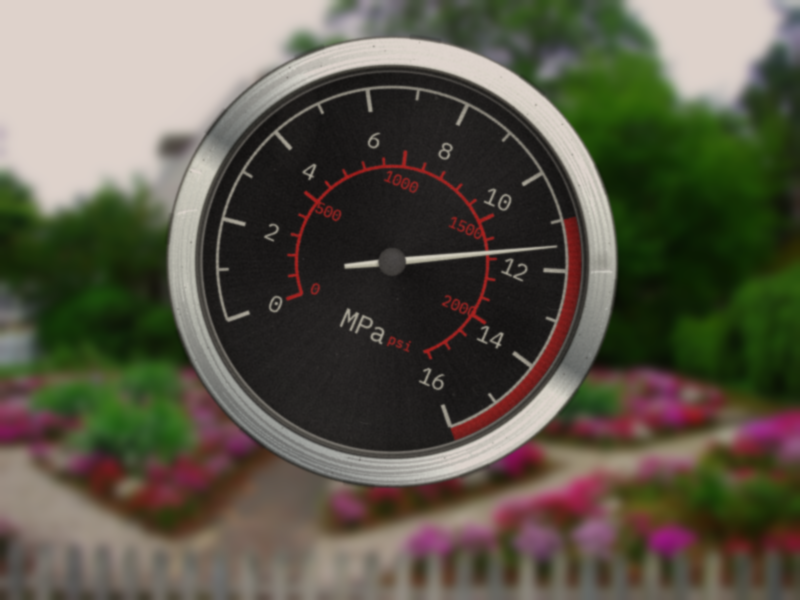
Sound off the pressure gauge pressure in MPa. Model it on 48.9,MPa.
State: 11.5,MPa
